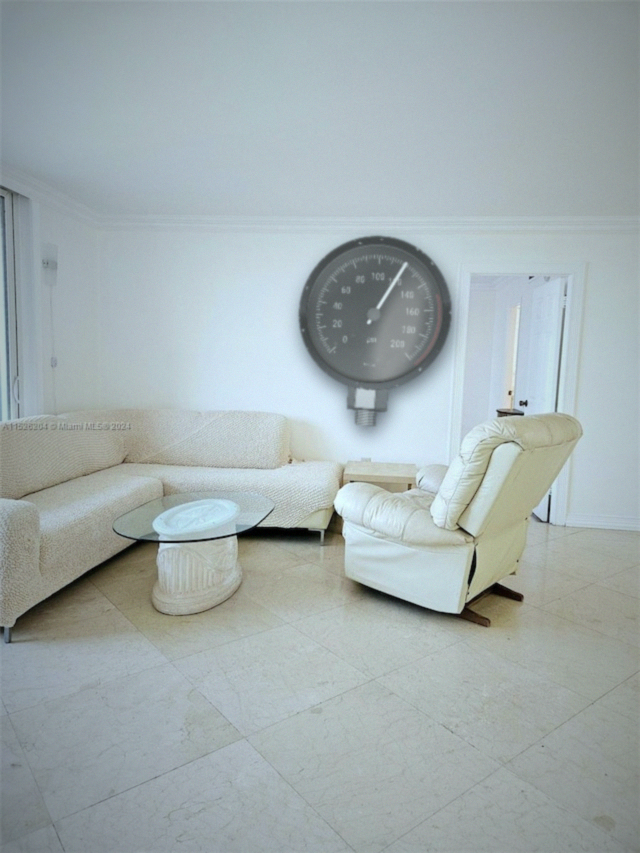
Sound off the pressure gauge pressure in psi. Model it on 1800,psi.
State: 120,psi
